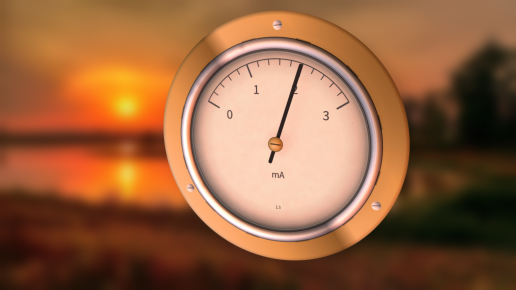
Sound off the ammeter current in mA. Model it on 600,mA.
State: 2,mA
